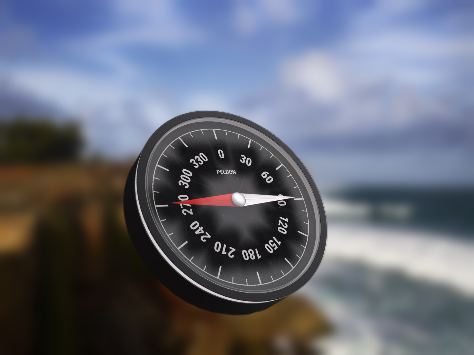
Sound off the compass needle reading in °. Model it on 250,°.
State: 270,°
